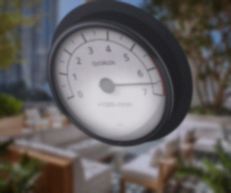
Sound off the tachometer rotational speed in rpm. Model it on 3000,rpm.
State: 6500,rpm
